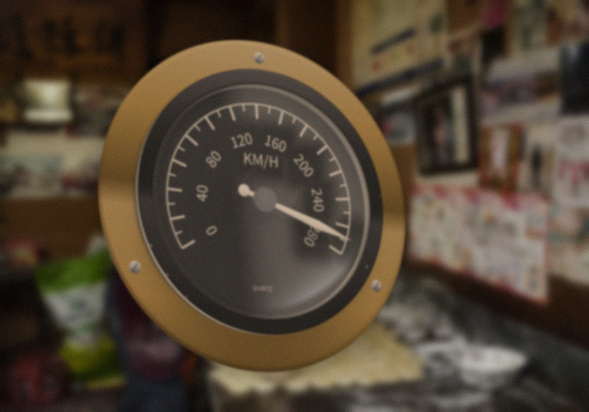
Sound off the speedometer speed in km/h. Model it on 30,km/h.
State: 270,km/h
